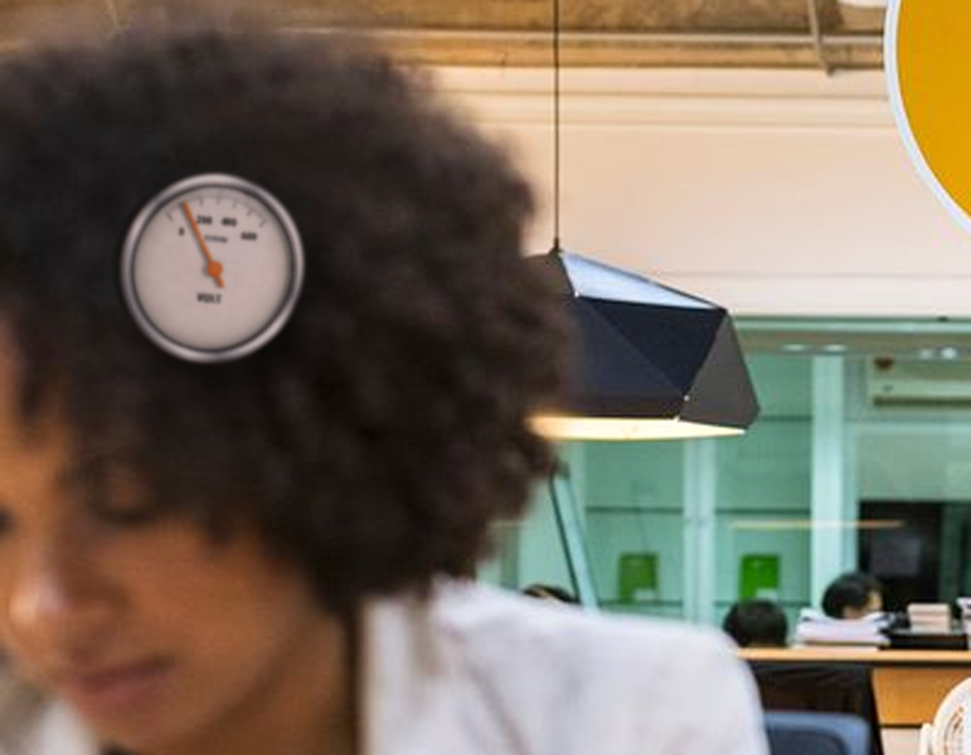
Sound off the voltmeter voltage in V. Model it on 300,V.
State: 100,V
